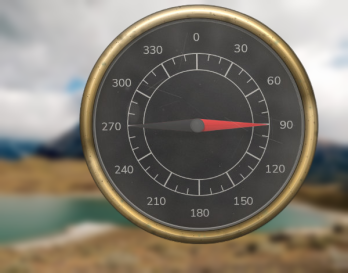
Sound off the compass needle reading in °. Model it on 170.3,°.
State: 90,°
